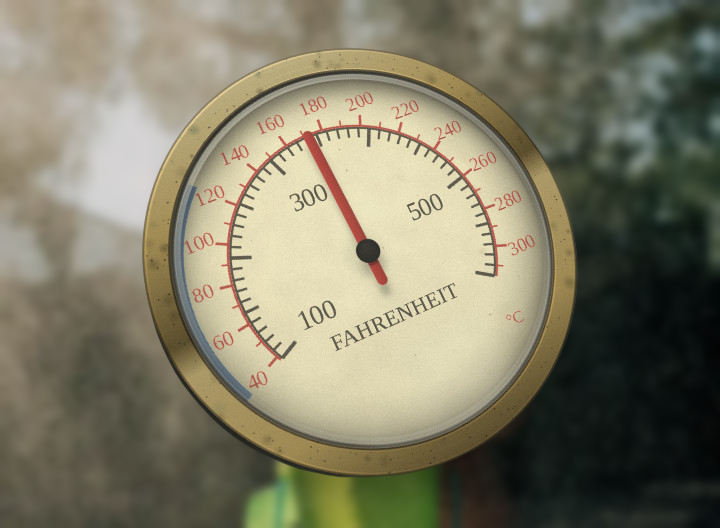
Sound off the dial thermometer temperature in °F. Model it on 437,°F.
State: 340,°F
